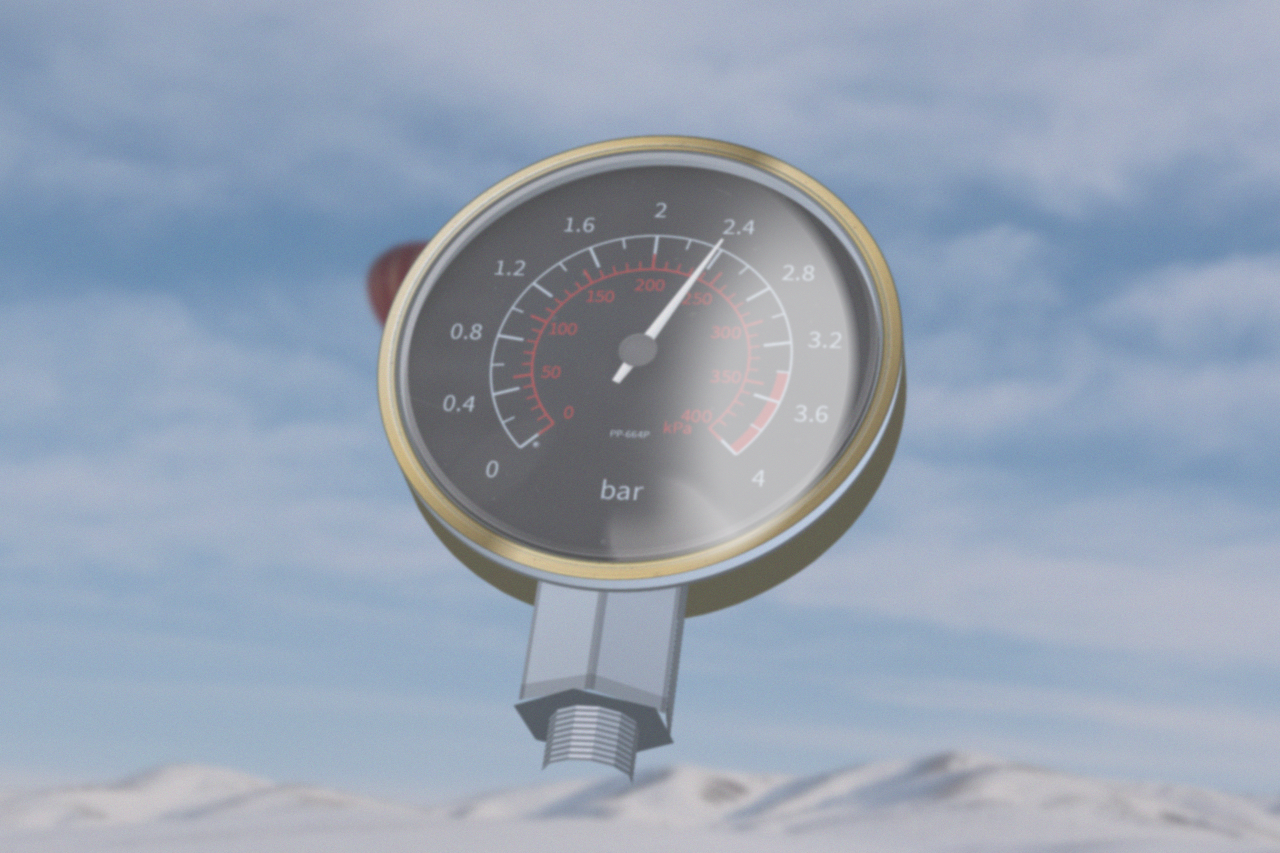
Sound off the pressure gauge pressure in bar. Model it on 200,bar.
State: 2.4,bar
